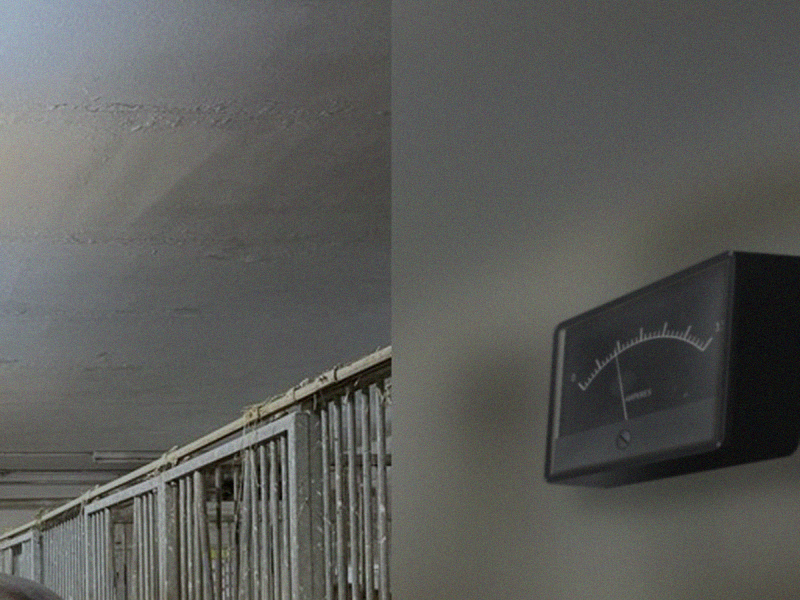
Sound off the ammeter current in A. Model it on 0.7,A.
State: 5,A
